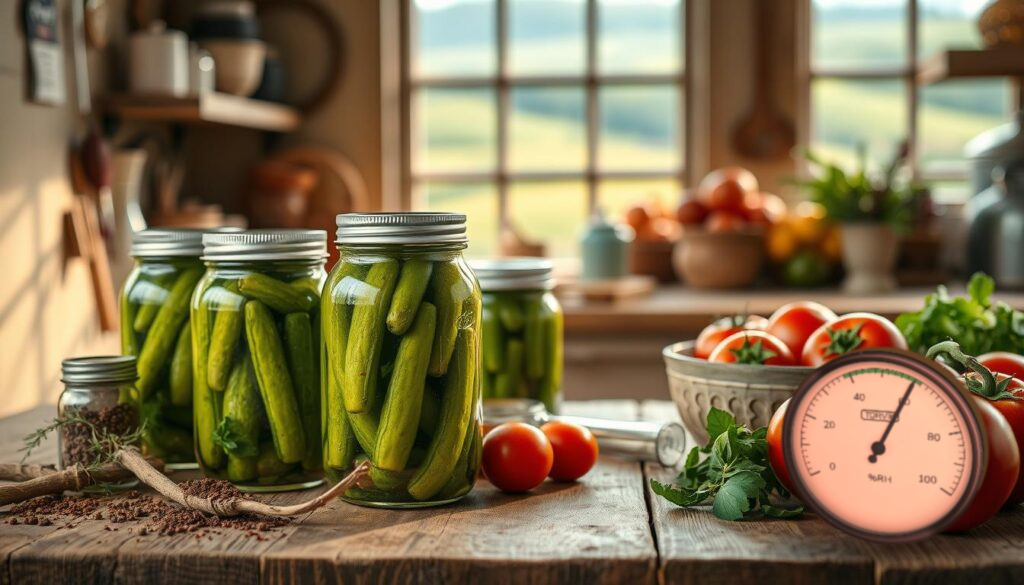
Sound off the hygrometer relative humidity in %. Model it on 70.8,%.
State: 60,%
